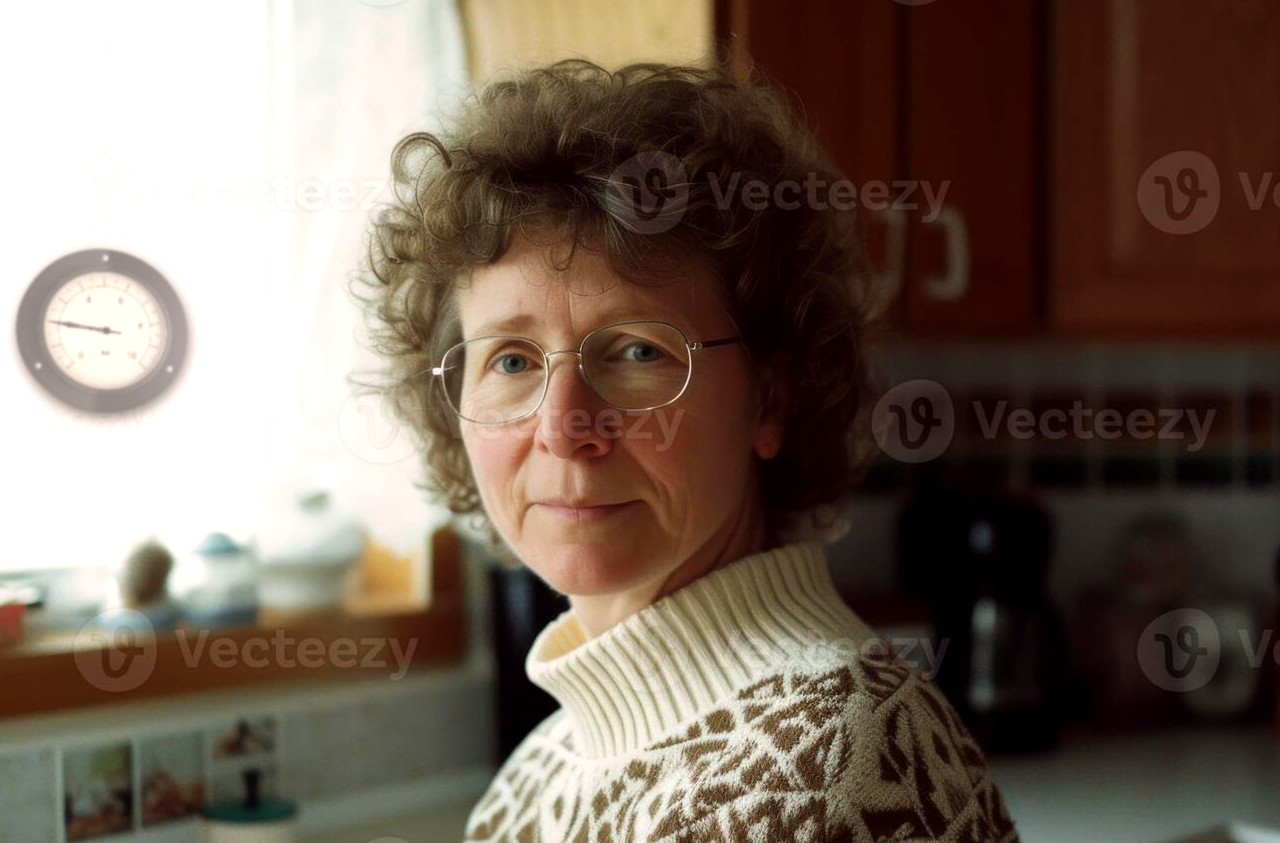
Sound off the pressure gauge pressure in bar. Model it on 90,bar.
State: 2,bar
